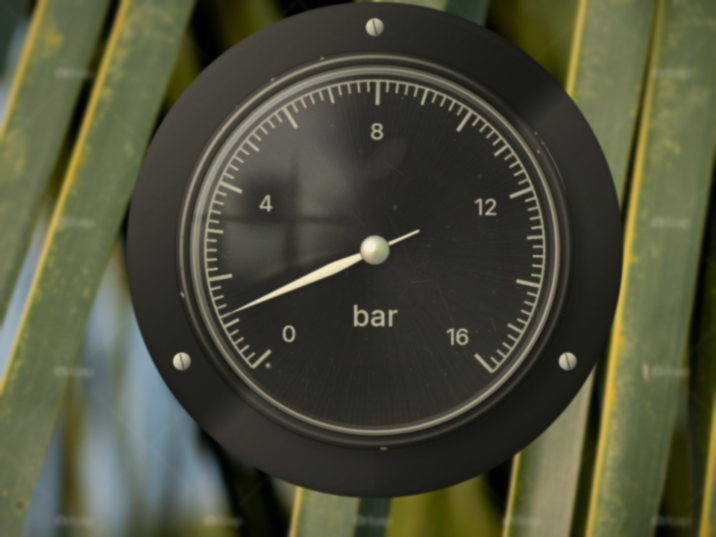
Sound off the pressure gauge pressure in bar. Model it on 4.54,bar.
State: 1.2,bar
